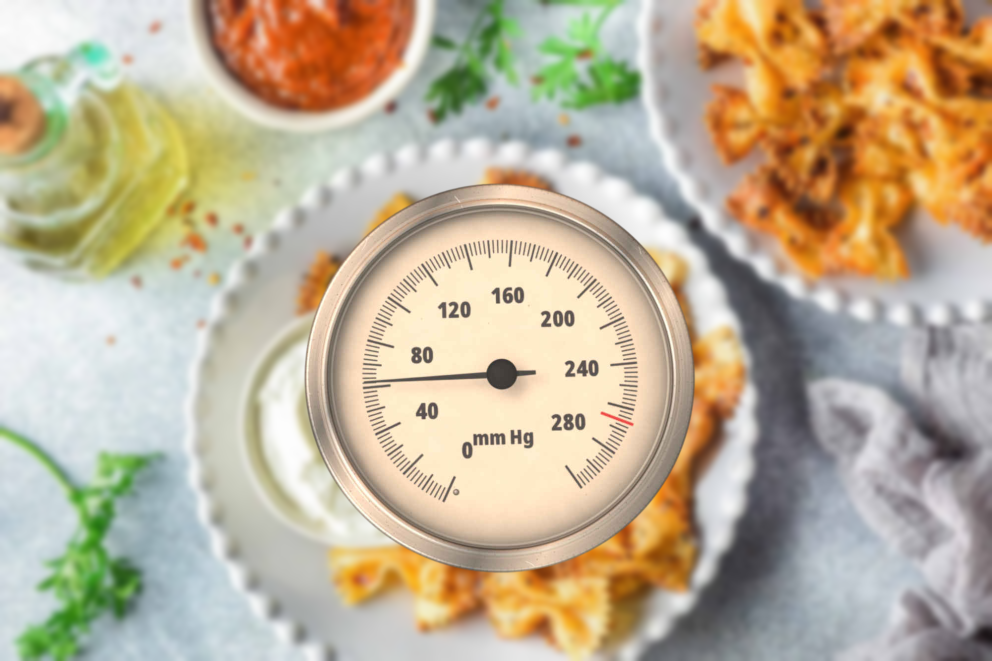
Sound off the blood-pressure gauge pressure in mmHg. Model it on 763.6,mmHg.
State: 62,mmHg
